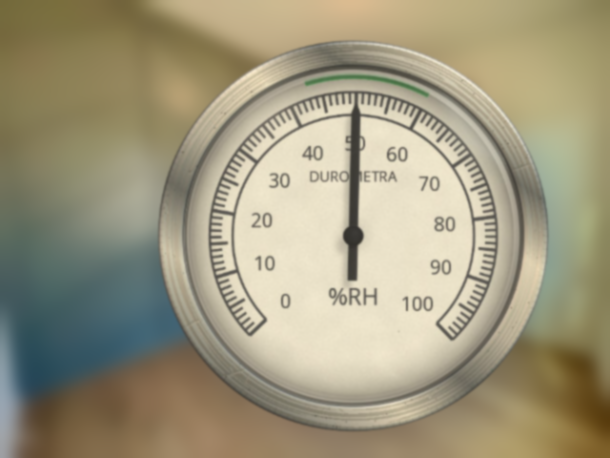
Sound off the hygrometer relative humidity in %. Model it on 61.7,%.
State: 50,%
